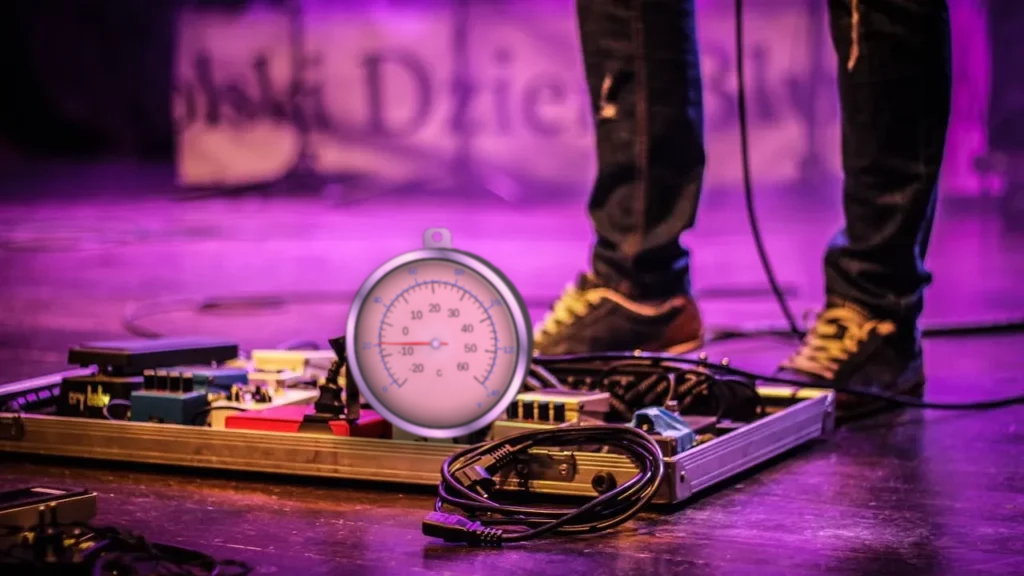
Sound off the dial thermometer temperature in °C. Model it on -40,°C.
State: -6,°C
